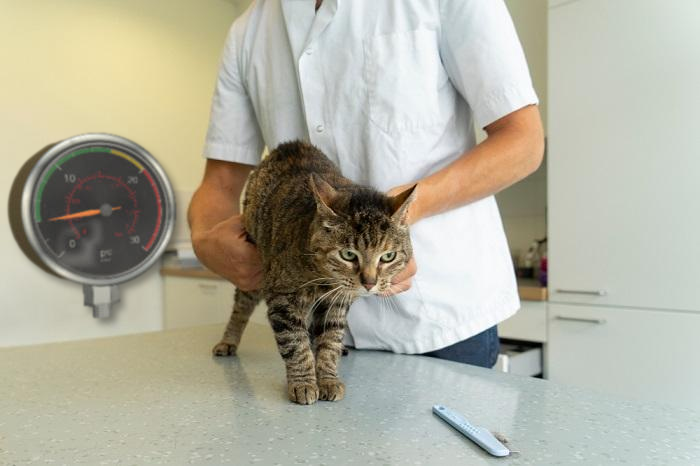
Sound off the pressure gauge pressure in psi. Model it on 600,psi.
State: 4,psi
